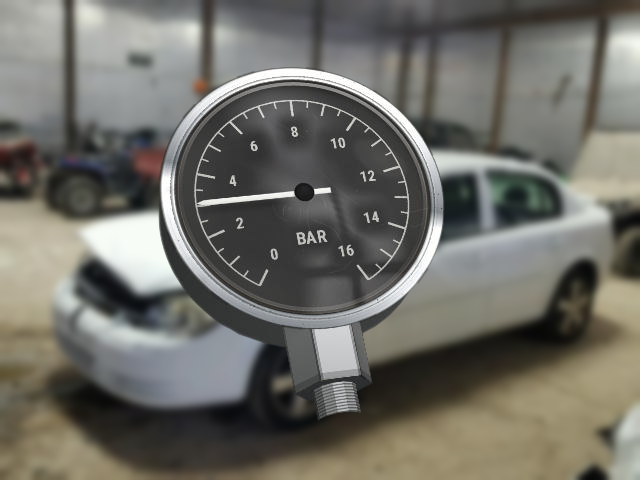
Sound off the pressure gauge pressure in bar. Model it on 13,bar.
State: 3,bar
